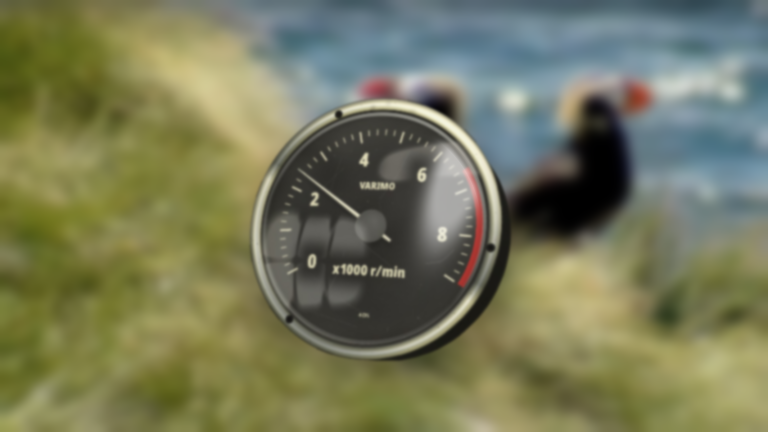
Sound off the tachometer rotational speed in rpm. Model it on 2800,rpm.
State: 2400,rpm
